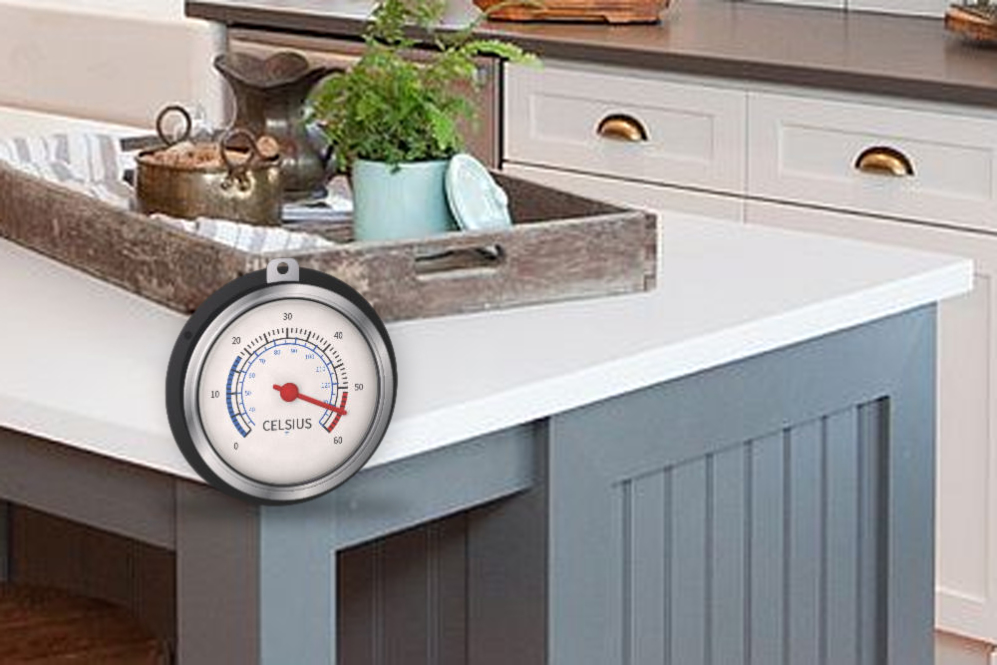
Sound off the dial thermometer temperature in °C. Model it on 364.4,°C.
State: 55,°C
